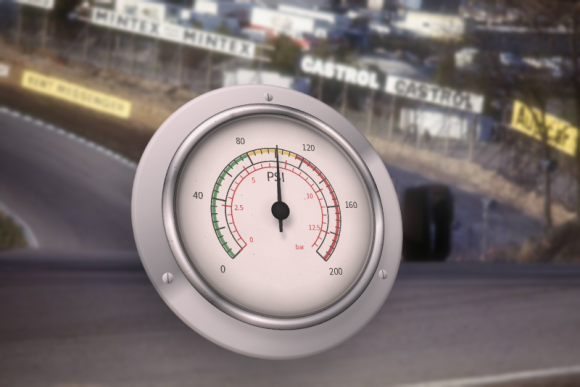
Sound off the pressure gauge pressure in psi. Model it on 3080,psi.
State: 100,psi
